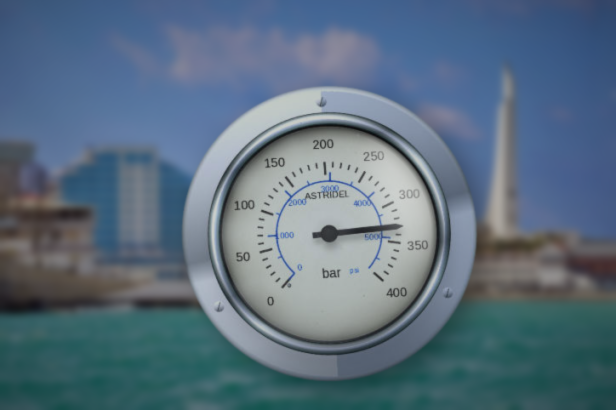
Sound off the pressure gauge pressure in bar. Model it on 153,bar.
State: 330,bar
